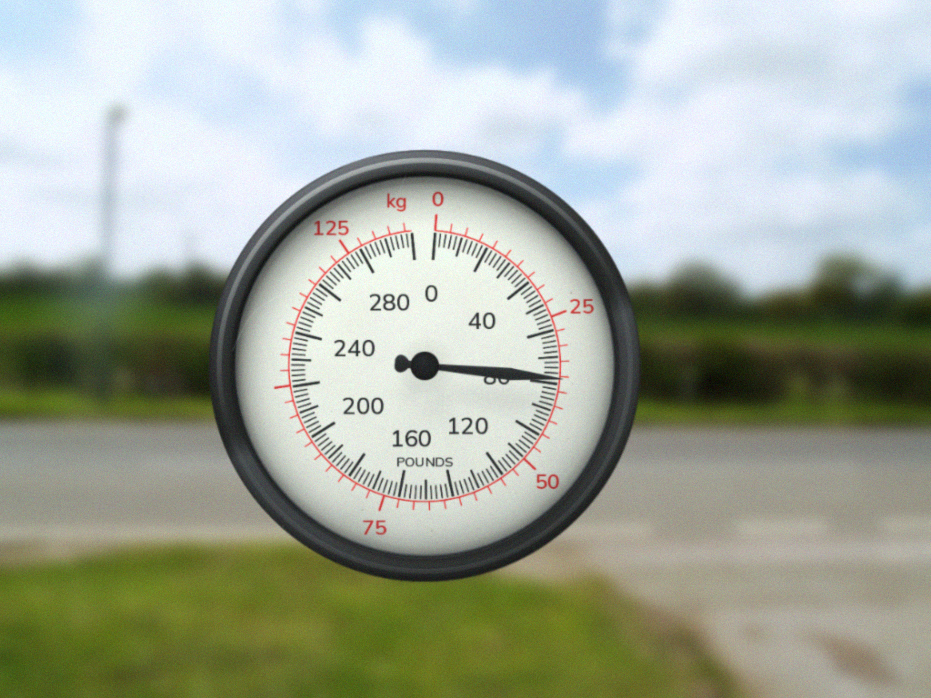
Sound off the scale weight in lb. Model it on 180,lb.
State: 78,lb
